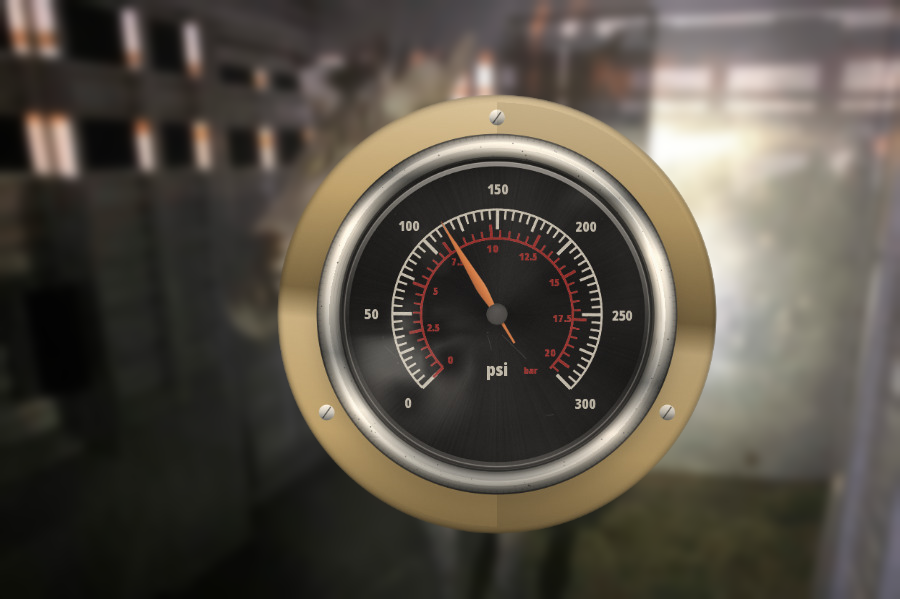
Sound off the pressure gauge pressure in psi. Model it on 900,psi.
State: 115,psi
